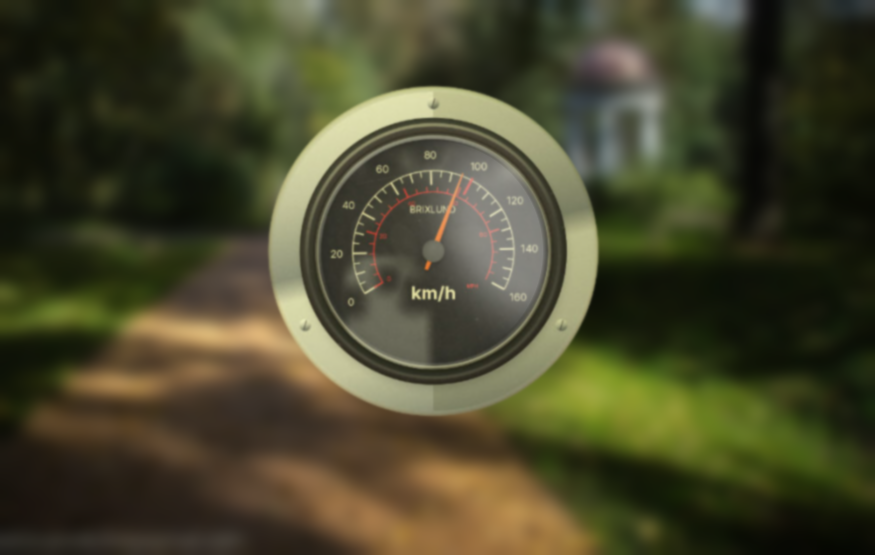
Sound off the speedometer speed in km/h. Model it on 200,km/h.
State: 95,km/h
